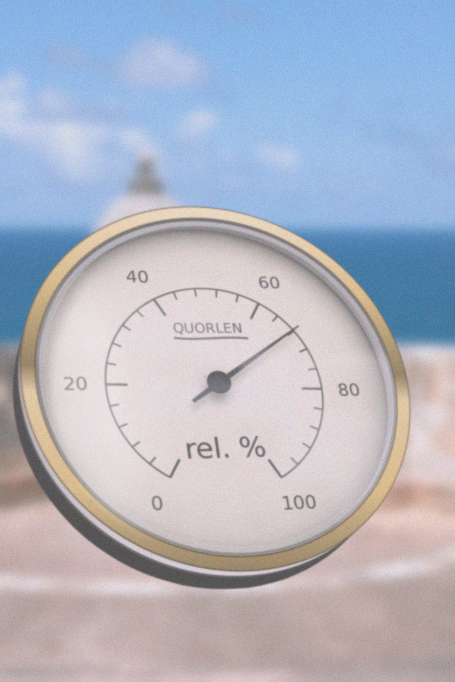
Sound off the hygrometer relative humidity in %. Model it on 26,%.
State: 68,%
